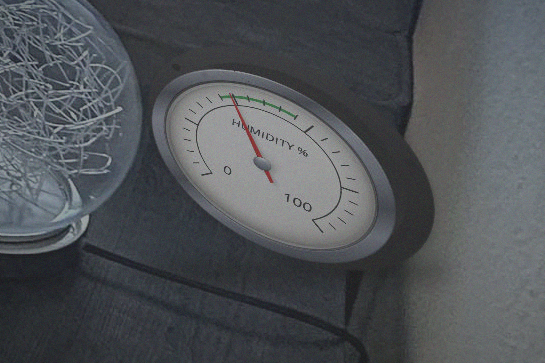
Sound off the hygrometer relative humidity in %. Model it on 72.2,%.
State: 40,%
